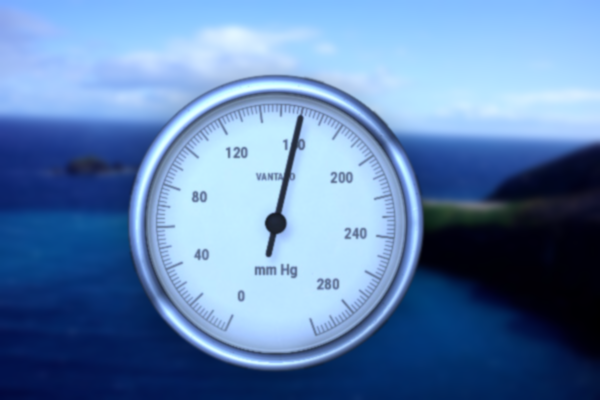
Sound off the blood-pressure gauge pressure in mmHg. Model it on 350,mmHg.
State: 160,mmHg
